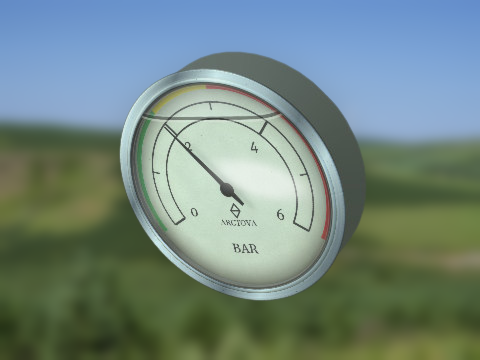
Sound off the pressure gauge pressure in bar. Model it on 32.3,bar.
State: 2,bar
